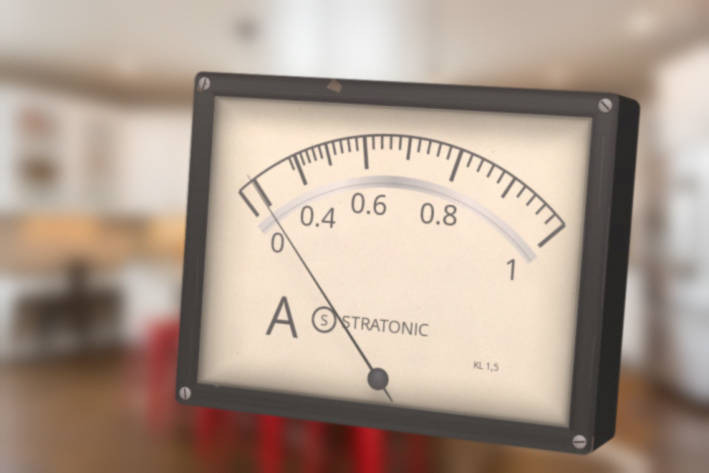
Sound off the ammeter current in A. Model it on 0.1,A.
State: 0.2,A
